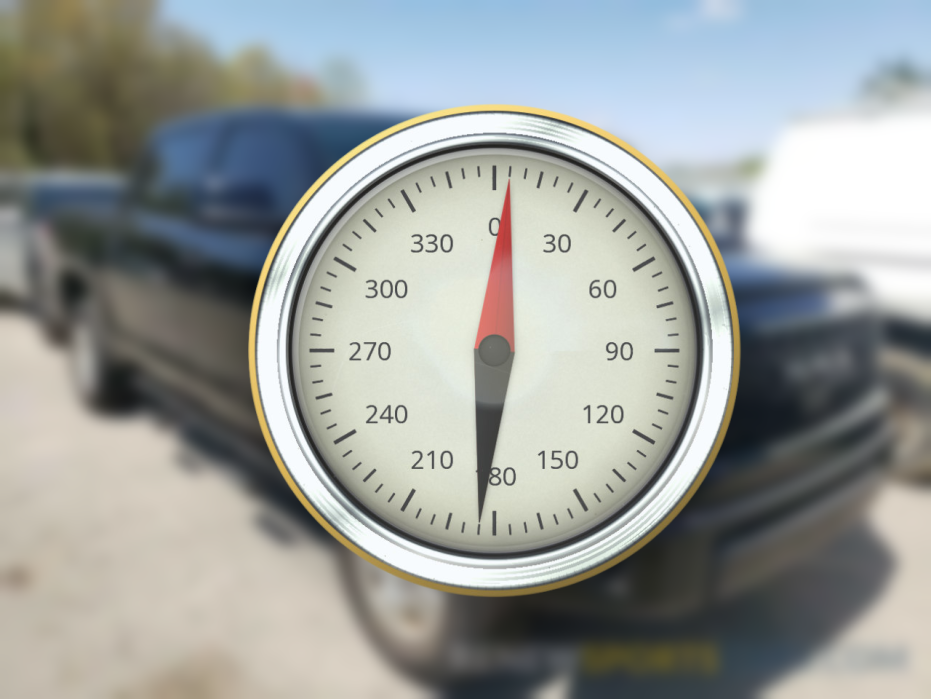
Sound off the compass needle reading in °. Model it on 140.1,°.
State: 5,°
